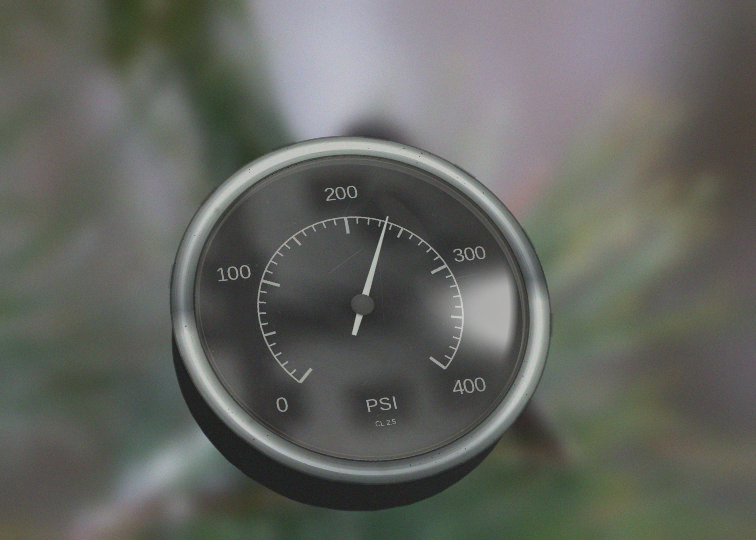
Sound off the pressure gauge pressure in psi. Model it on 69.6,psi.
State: 235,psi
